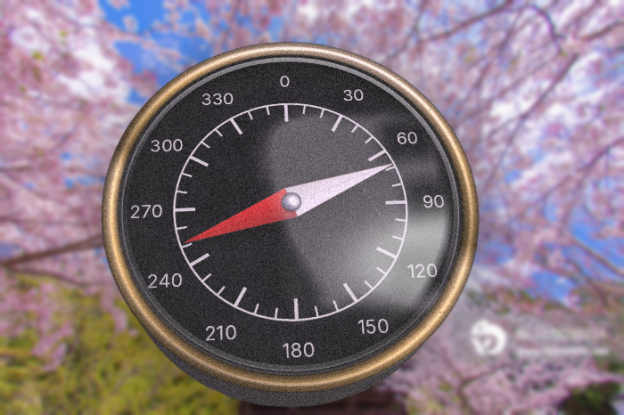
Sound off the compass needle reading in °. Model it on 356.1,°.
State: 250,°
